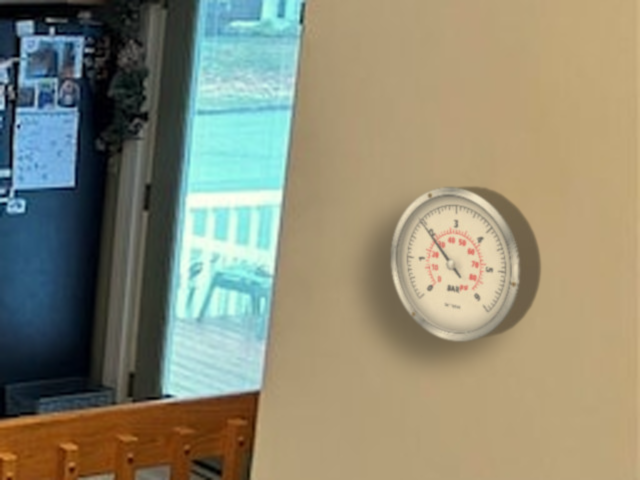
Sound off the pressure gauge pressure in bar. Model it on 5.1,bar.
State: 2,bar
